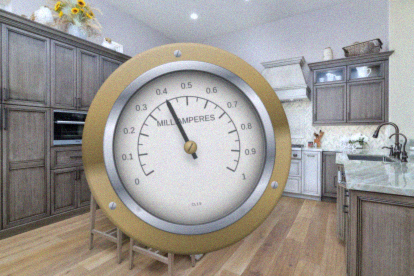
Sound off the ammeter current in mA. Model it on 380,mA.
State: 0.4,mA
